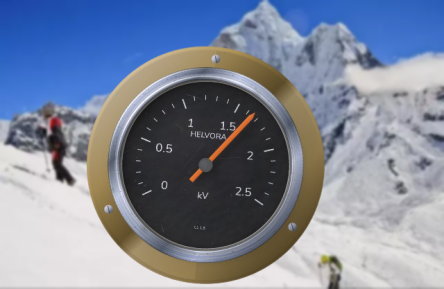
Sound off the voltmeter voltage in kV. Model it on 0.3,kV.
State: 1.65,kV
